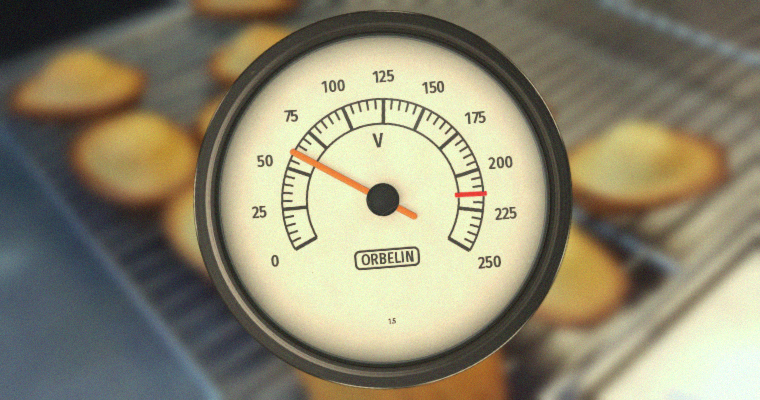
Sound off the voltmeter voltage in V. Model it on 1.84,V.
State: 60,V
